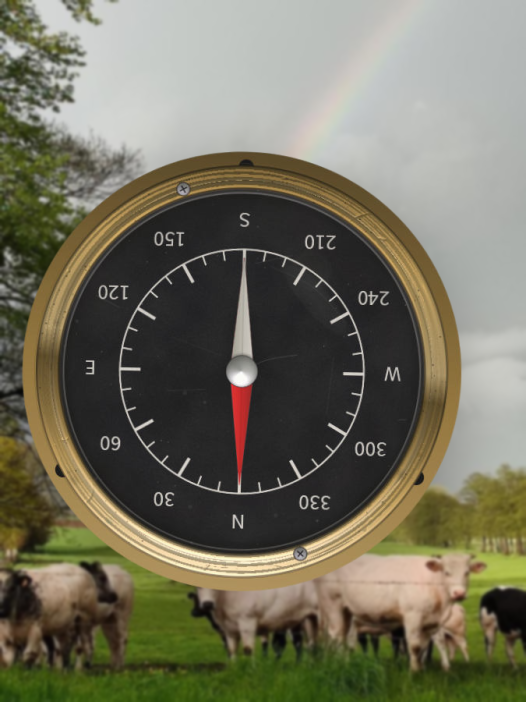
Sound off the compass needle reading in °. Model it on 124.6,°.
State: 0,°
